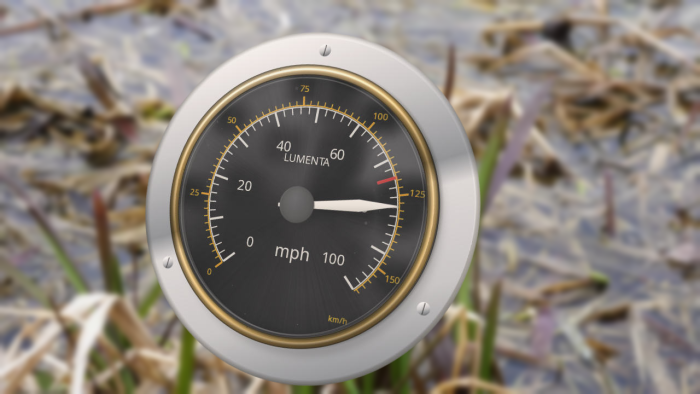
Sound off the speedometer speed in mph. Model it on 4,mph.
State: 80,mph
